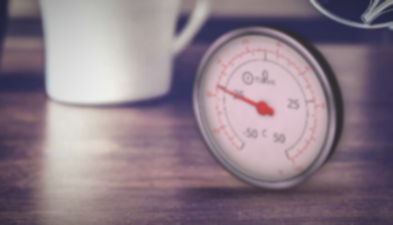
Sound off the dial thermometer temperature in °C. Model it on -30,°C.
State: -25,°C
